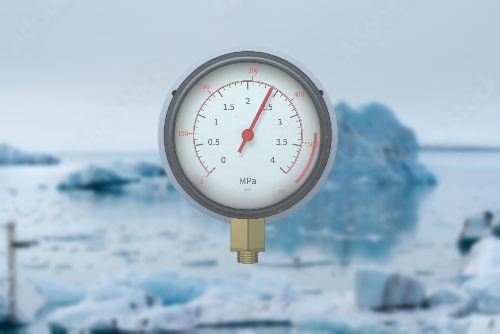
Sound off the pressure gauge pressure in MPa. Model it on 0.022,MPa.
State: 2.4,MPa
